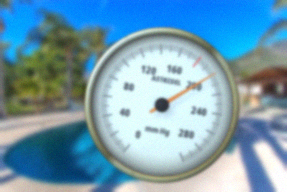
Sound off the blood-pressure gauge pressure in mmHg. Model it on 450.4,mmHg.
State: 200,mmHg
